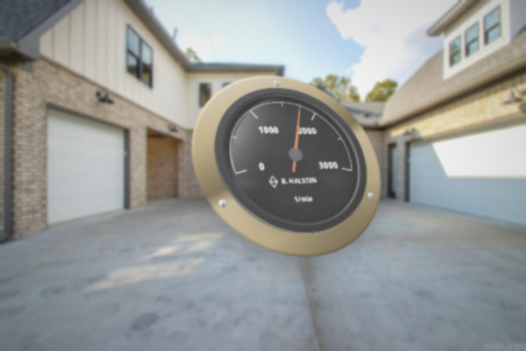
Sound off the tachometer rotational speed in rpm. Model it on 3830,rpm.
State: 1750,rpm
